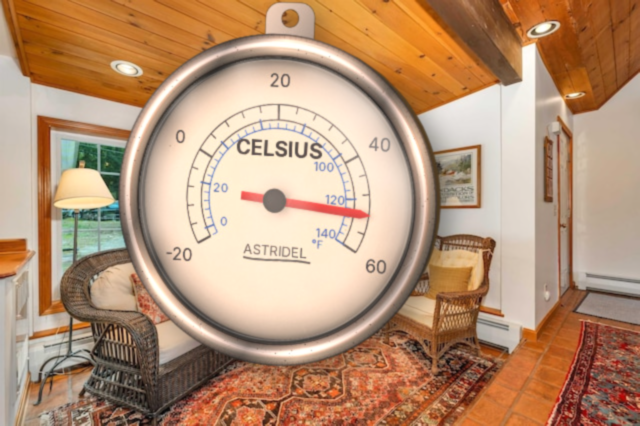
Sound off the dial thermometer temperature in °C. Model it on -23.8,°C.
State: 52,°C
